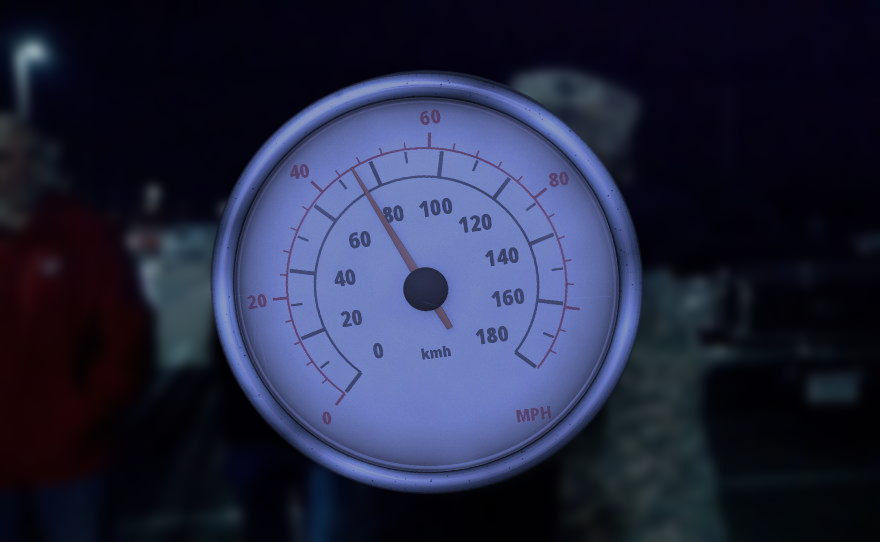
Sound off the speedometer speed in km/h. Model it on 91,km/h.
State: 75,km/h
